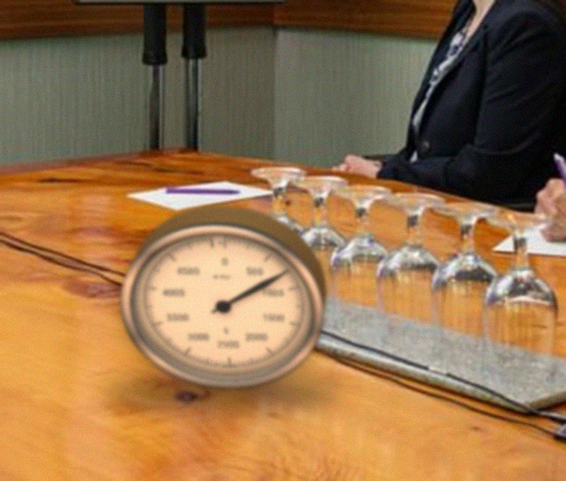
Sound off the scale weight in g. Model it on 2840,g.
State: 750,g
